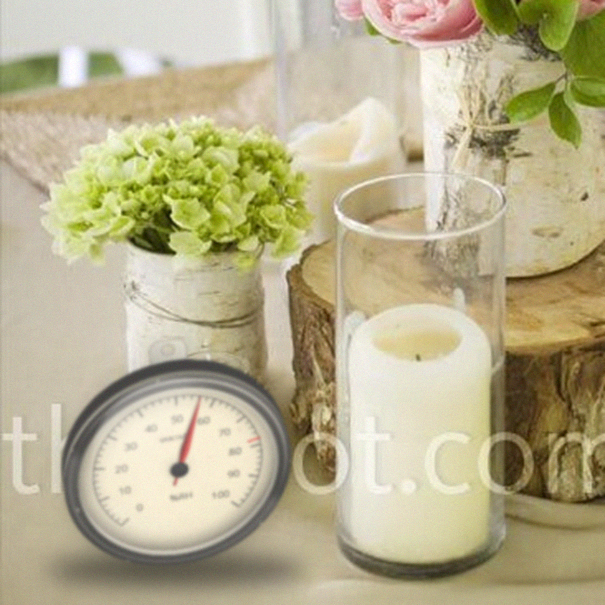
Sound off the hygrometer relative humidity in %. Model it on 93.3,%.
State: 56,%
